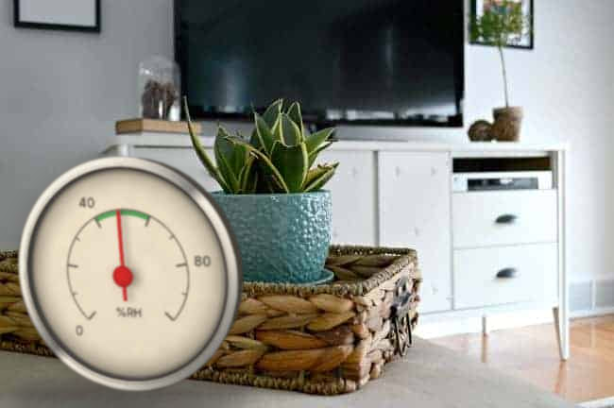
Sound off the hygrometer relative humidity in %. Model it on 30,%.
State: 50,%
